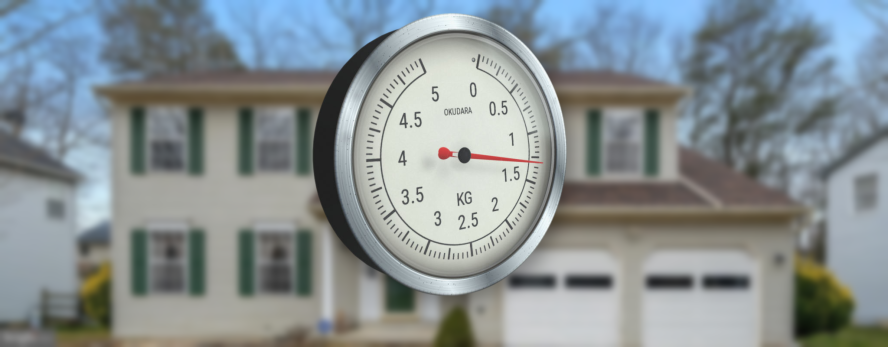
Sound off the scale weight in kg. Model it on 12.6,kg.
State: 1.3,kg
